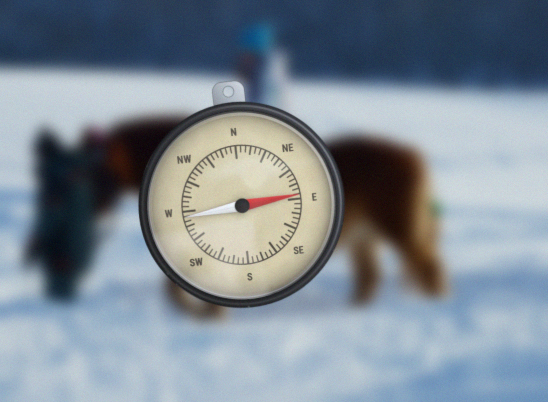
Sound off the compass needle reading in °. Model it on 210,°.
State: 85,°
